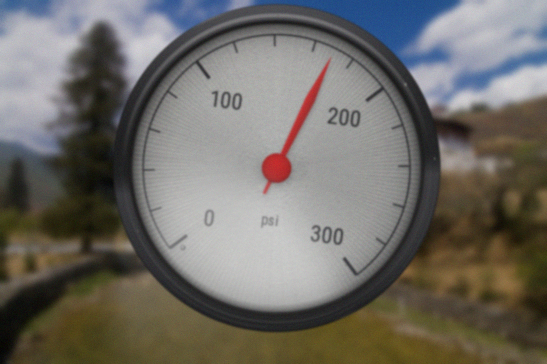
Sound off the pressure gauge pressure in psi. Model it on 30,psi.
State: 170,psi
